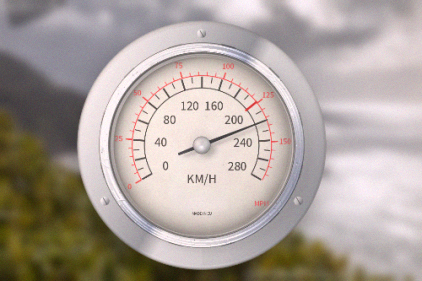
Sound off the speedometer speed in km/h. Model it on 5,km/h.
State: 220,km/h
